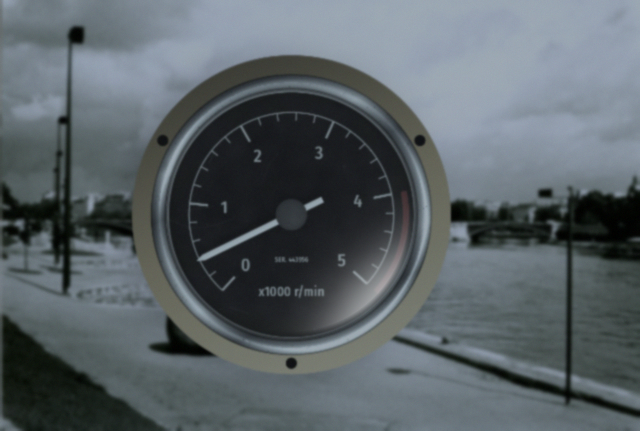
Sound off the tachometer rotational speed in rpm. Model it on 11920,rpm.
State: 400,rpm
